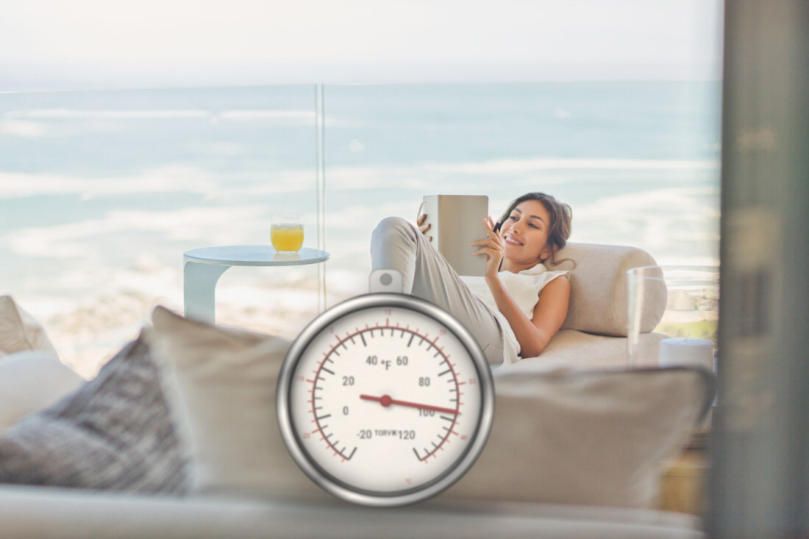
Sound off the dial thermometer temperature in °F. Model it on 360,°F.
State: 96,°F
